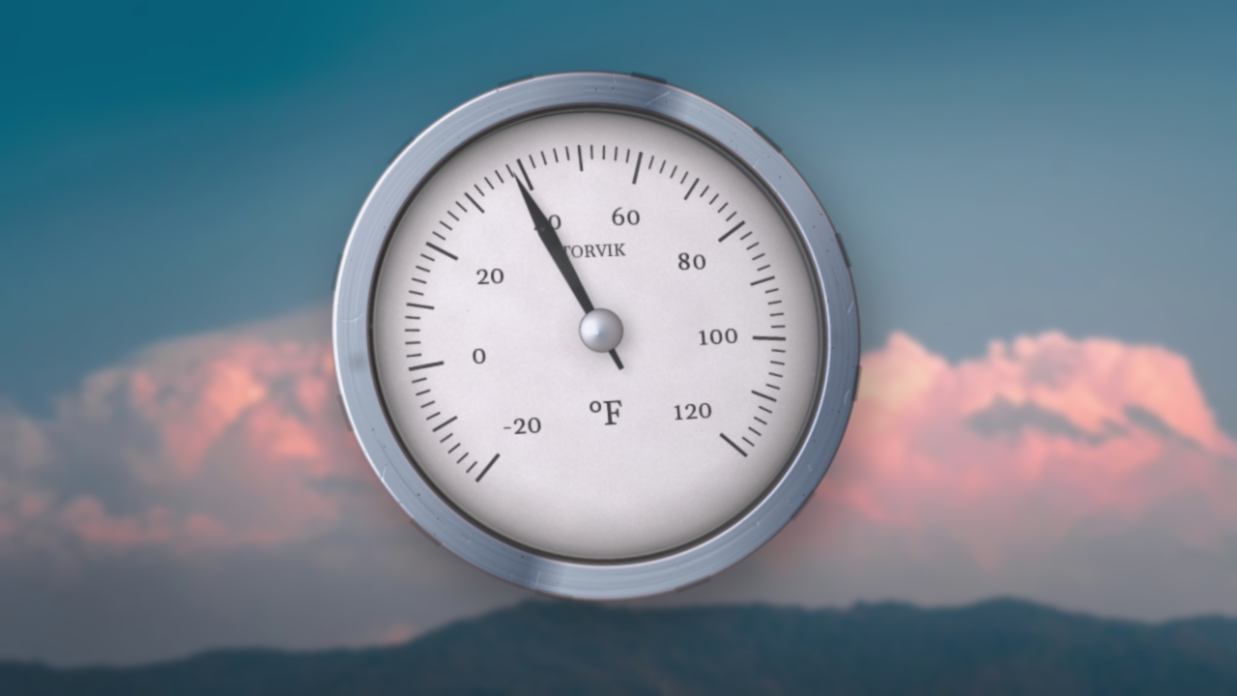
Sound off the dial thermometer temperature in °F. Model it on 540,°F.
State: 38,°F
